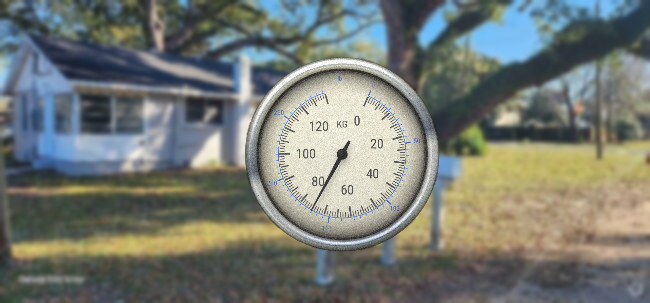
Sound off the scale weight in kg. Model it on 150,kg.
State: 75,kg
